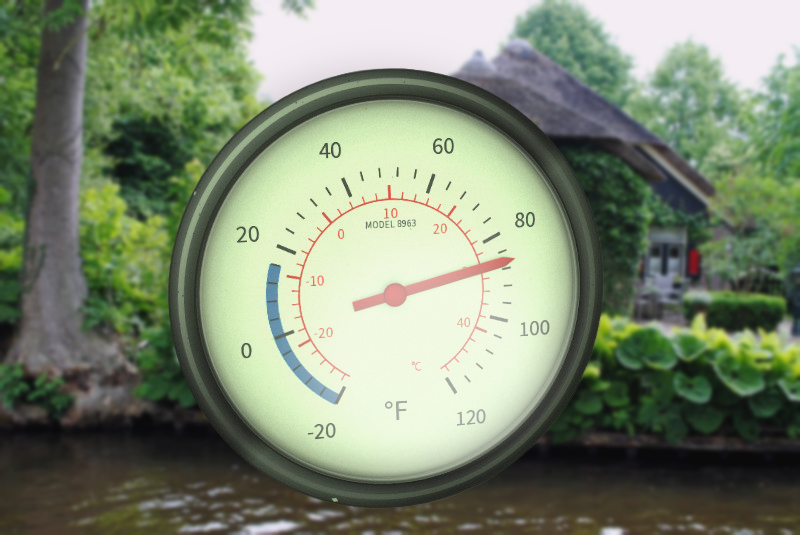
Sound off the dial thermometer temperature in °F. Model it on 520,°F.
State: 86,°F
